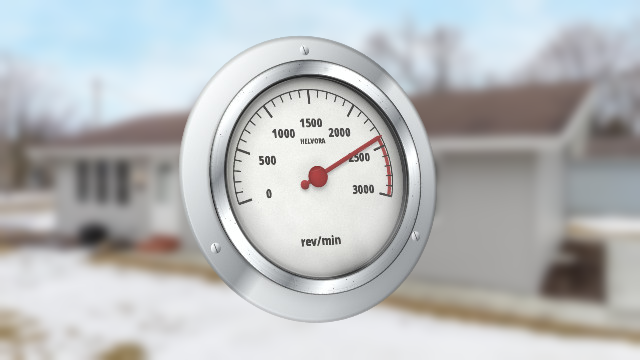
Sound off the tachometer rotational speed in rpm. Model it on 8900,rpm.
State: 2400,rpm
